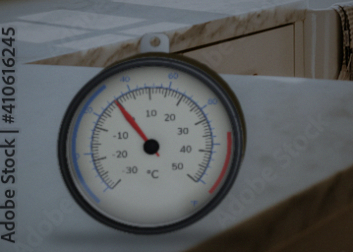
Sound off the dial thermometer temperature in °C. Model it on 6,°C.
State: 0,°C
